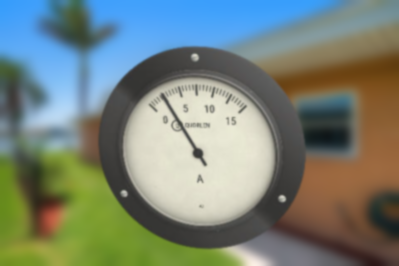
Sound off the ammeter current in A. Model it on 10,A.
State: 2.5,A
